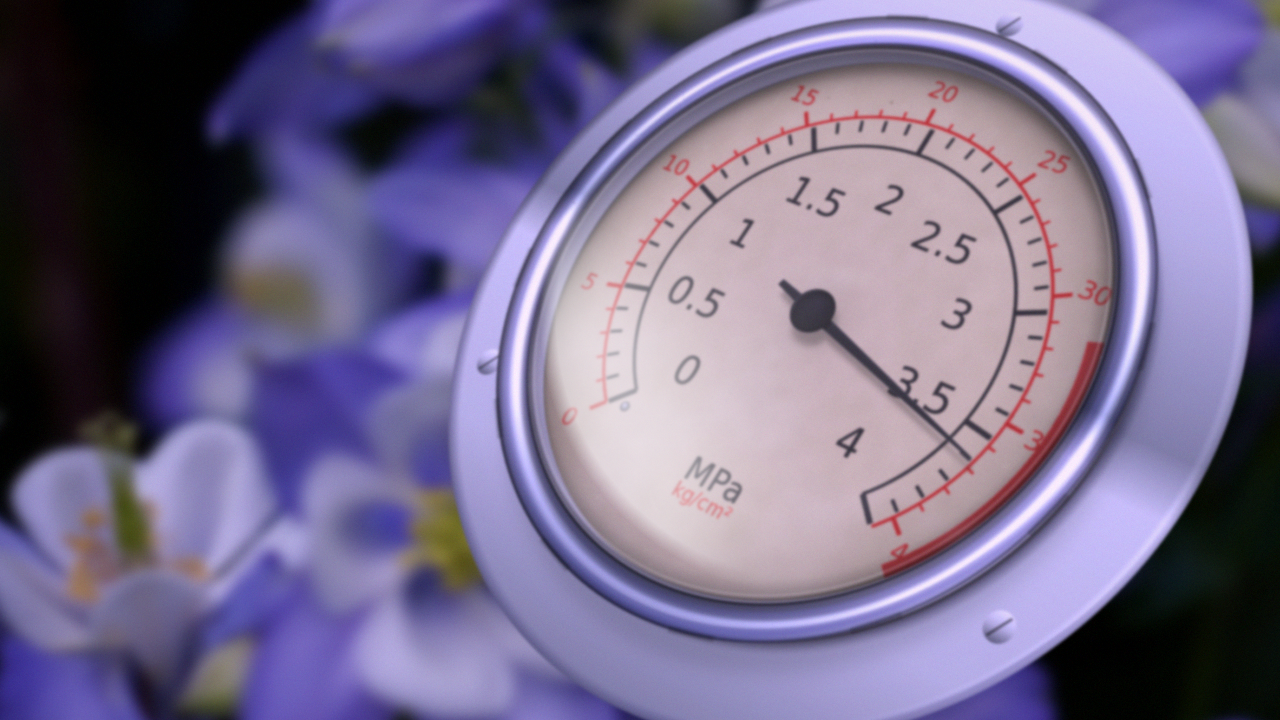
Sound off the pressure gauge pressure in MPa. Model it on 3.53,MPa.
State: 3.6,MPa
